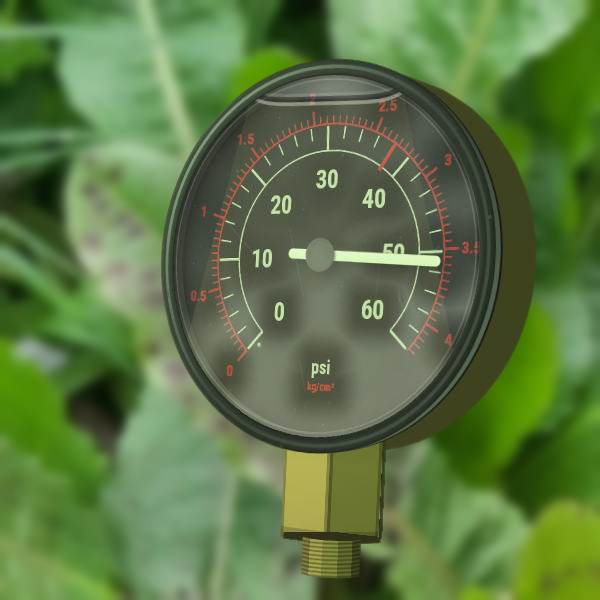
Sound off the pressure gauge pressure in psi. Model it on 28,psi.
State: 51,psi
